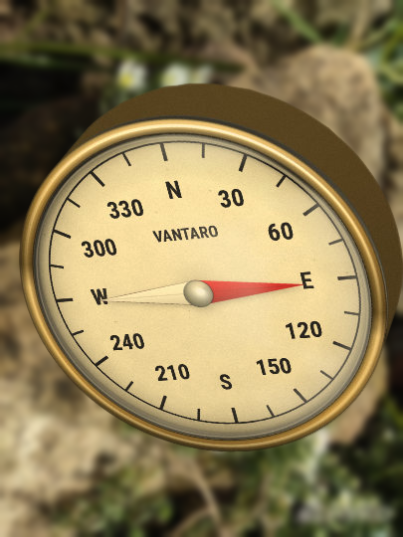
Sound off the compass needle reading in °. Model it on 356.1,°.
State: 90,°
